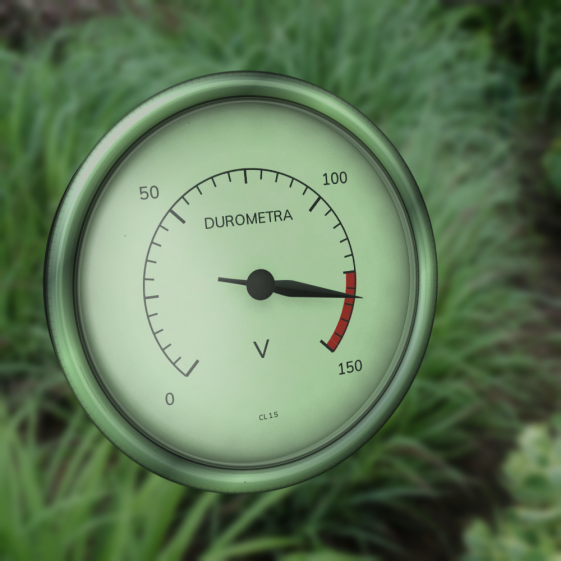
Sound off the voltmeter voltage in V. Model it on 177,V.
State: 132.5,V
